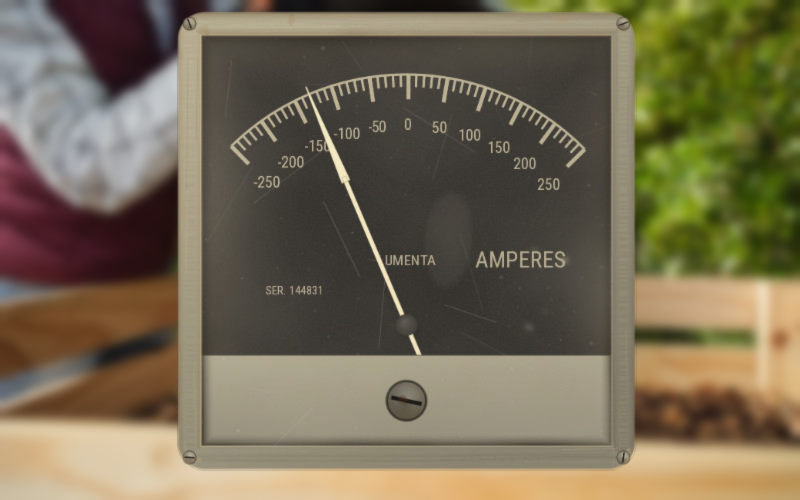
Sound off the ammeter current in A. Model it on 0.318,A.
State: -130,A
